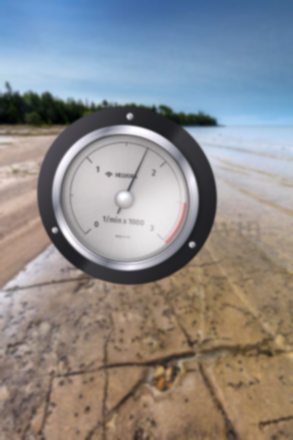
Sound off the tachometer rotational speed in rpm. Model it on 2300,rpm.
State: 1750,rpm
